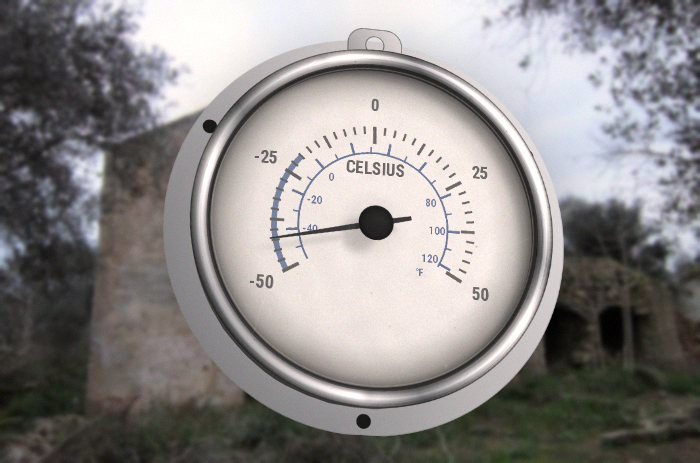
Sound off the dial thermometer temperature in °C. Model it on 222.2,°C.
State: -42.5,°C
